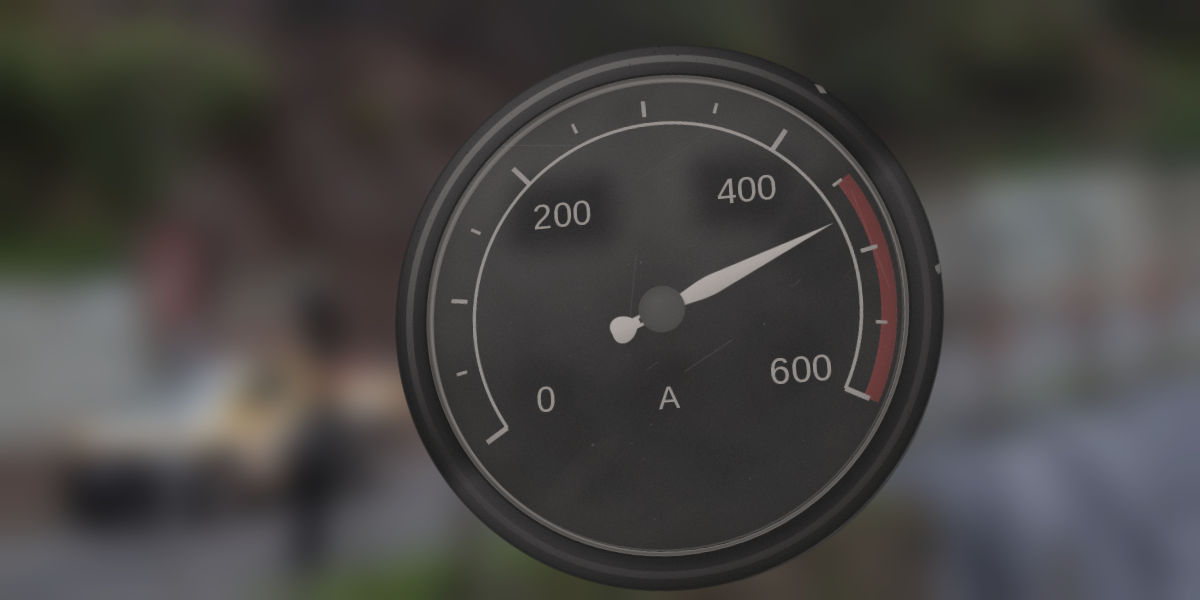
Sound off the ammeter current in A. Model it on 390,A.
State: 475,A
